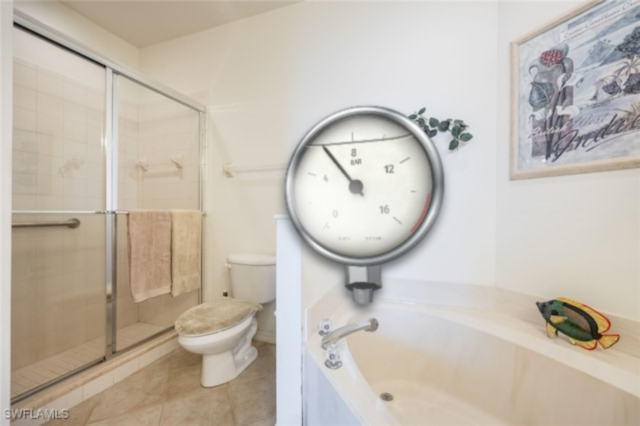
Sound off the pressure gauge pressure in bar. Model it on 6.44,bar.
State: 6,bar
